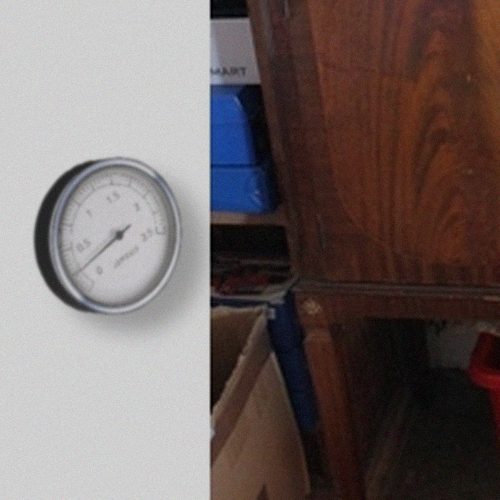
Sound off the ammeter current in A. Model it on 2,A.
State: 0.25,A
